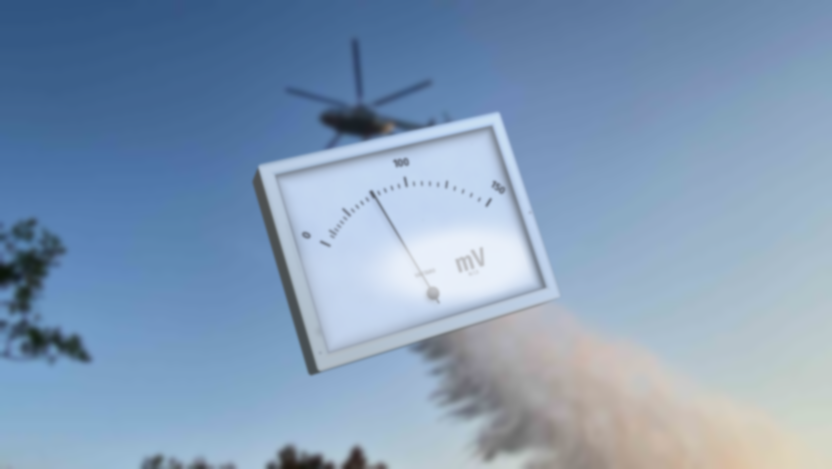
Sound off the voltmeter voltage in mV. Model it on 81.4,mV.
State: 75,mV
